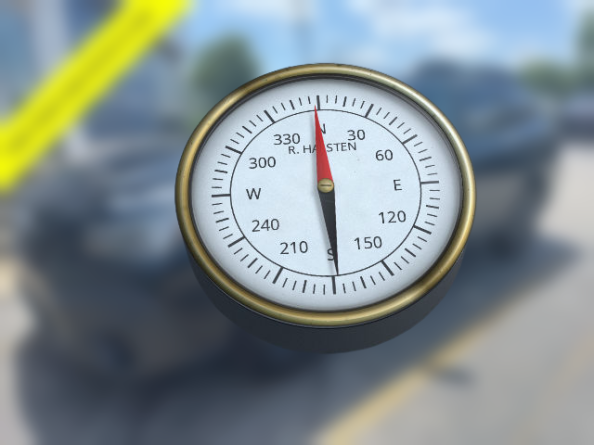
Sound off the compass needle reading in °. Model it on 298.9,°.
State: 357.5,°
